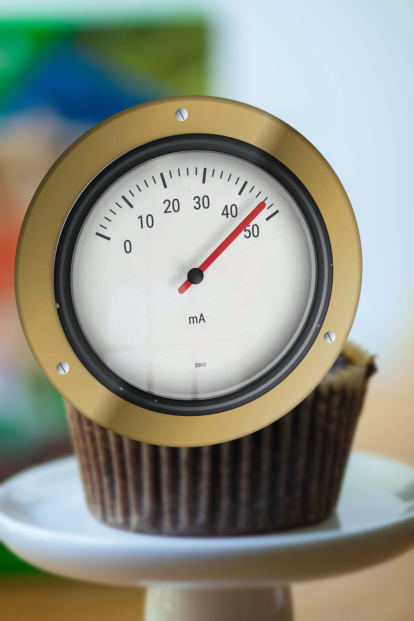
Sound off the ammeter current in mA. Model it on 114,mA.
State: 46,mA
